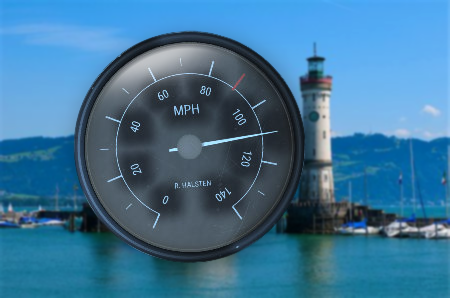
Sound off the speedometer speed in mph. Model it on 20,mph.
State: 110,mph
